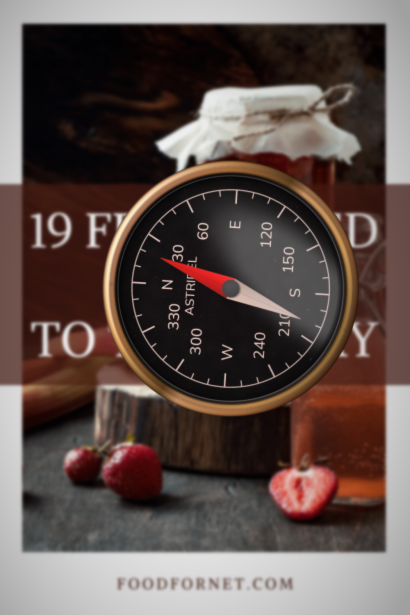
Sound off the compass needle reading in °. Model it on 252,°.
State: 20,°
